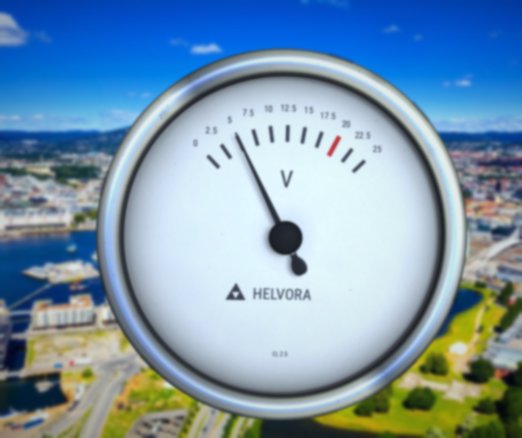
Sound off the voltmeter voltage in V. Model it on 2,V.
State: 5,V
